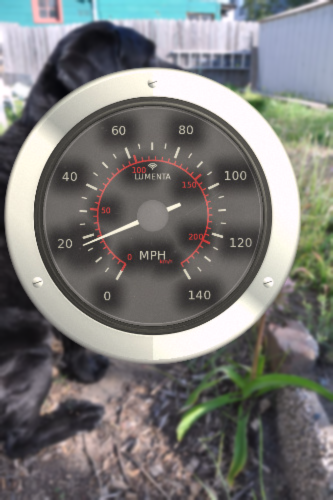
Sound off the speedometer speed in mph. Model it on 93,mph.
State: 17.5,mph
